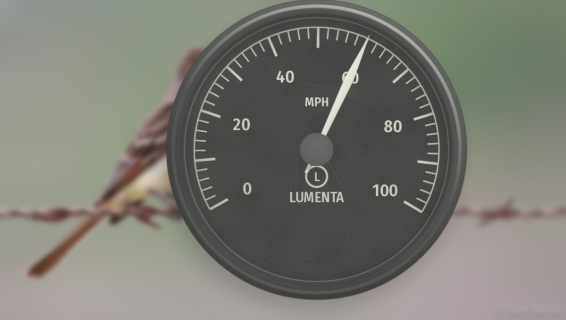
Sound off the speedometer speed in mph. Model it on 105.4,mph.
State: 60,mph
